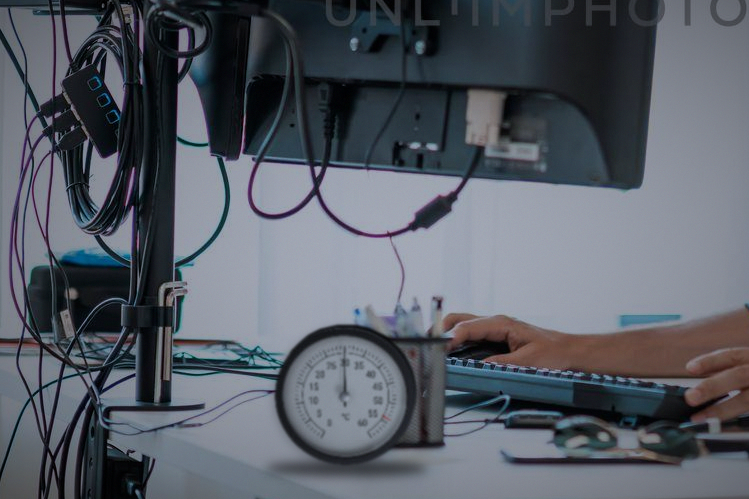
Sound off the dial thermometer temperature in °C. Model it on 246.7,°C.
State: 30,°C
